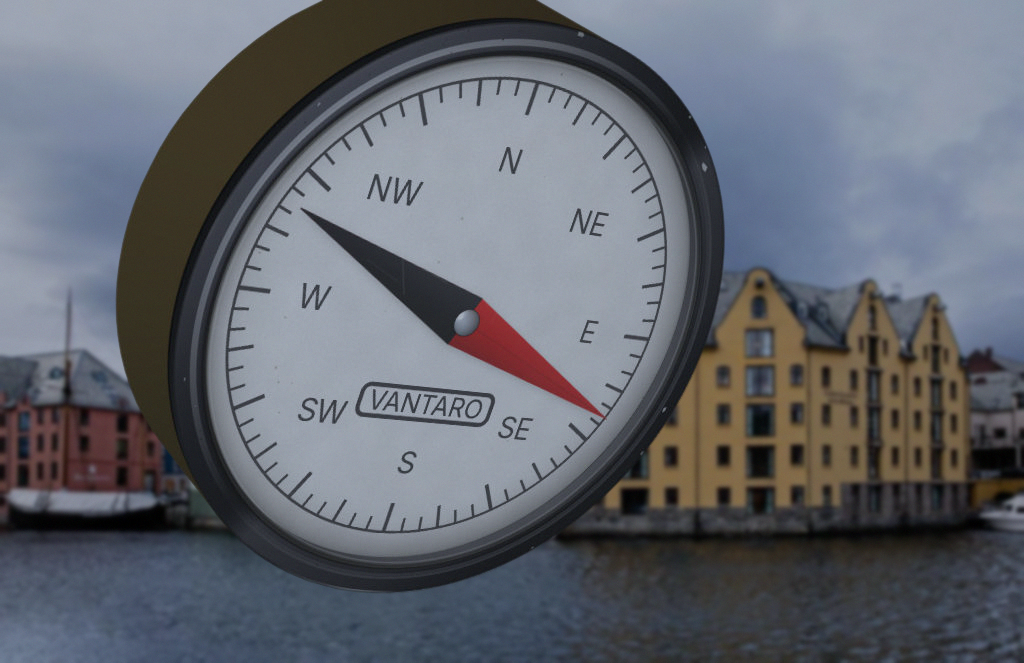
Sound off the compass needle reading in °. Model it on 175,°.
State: 112.5,°
